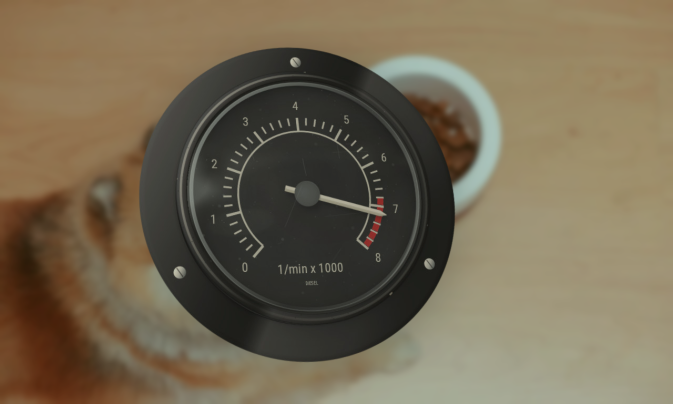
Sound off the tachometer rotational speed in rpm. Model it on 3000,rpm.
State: 7200,rpm
